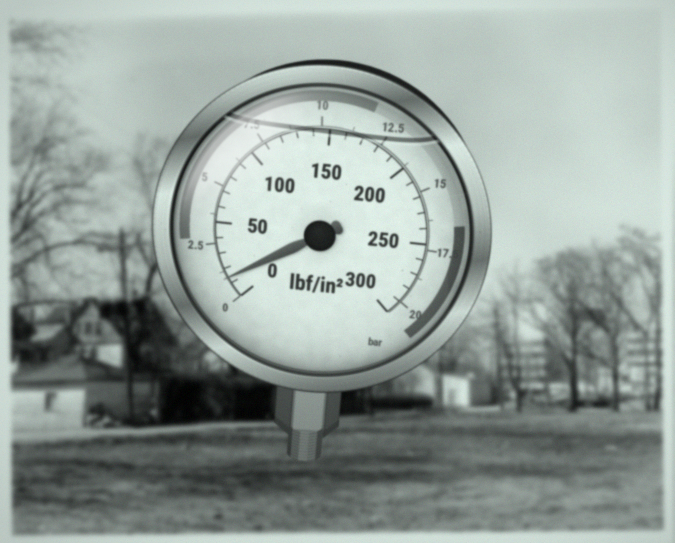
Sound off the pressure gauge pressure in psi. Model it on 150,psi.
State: 15,psi
